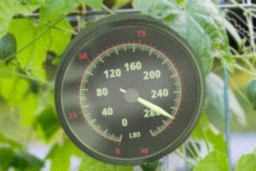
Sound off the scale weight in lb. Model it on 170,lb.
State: 270,lb
